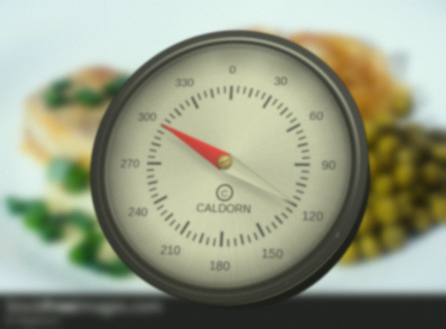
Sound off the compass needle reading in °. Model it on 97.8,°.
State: 300,°
